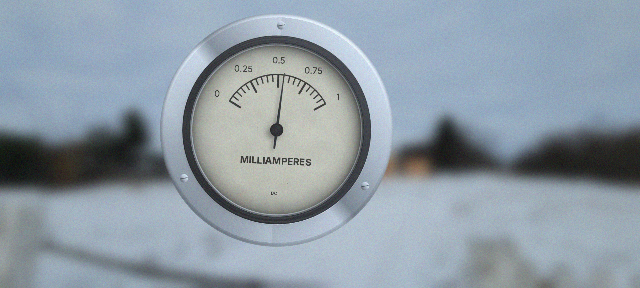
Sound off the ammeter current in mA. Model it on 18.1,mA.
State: 0.55,mA
